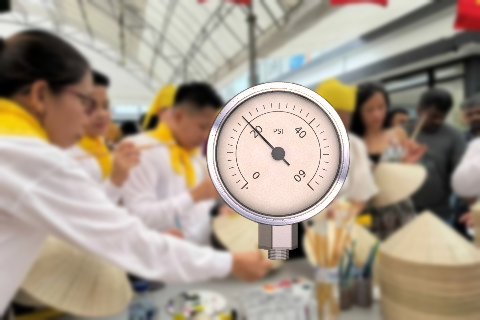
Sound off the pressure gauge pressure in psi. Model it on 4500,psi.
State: 20,psi
